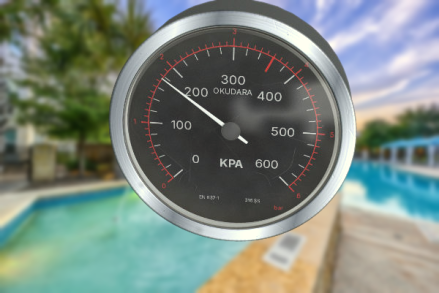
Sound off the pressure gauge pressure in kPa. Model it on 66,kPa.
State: 180,kPa
